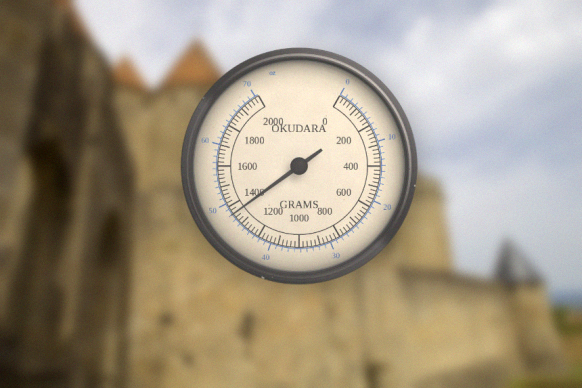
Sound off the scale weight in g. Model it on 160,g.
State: 1360,g
